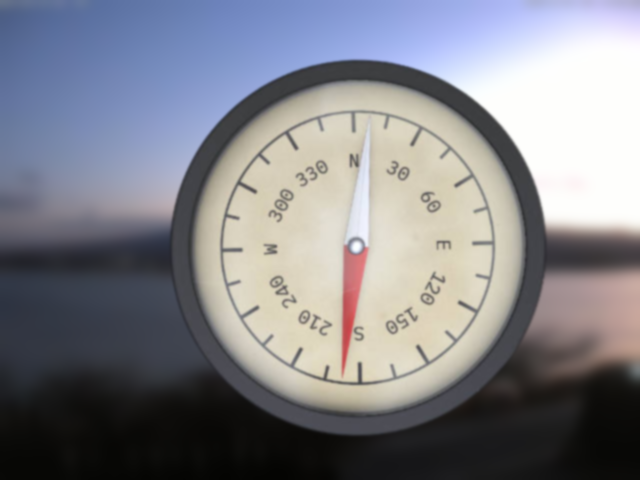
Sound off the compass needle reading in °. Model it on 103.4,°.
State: 187.5,°
